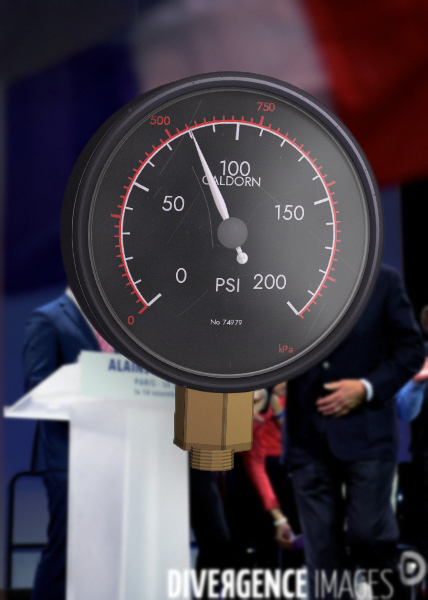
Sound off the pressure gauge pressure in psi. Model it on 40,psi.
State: 80,psi
